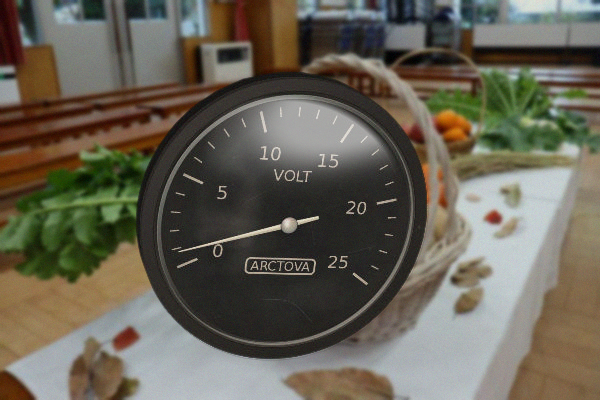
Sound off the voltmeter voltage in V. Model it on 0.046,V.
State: 1,V
